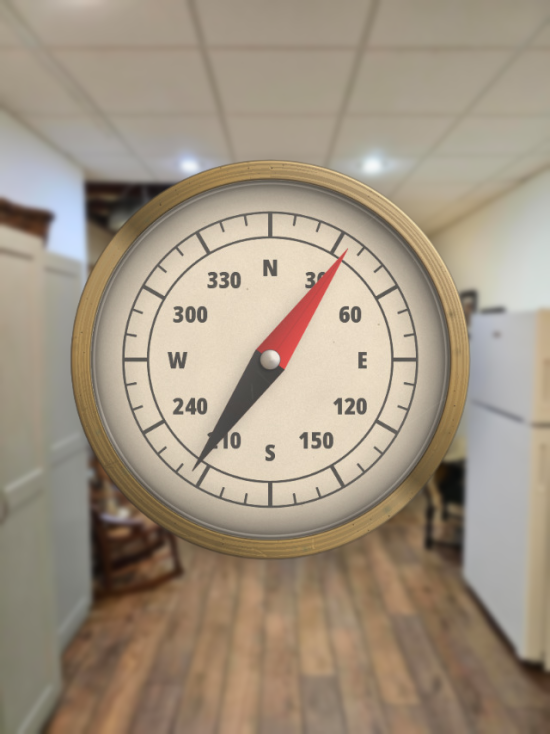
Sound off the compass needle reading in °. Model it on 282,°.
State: 35,°
